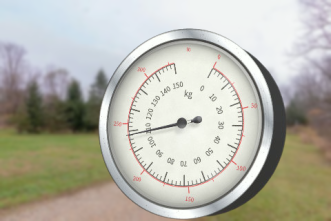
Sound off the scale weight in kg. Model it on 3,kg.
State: 108,kg
